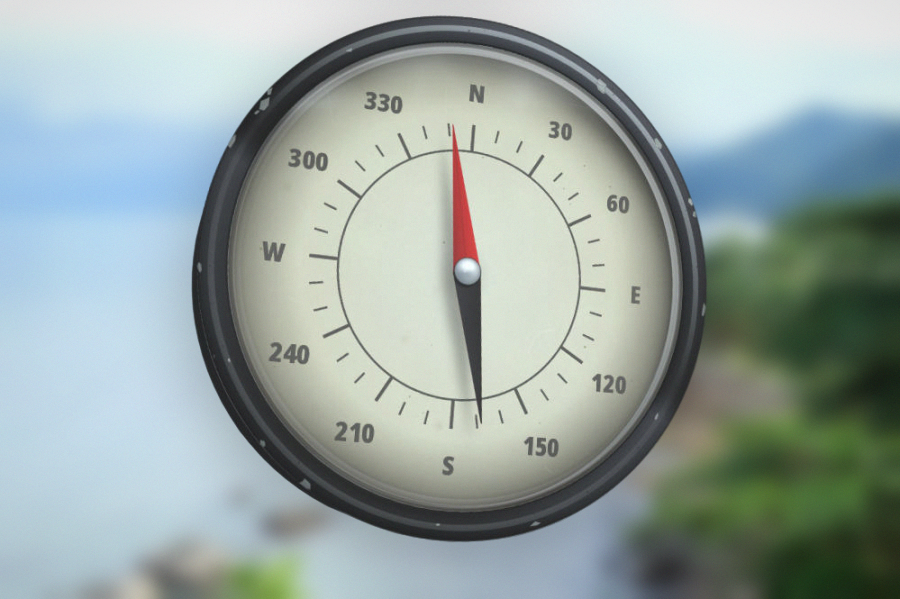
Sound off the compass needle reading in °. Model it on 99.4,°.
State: 350,°
